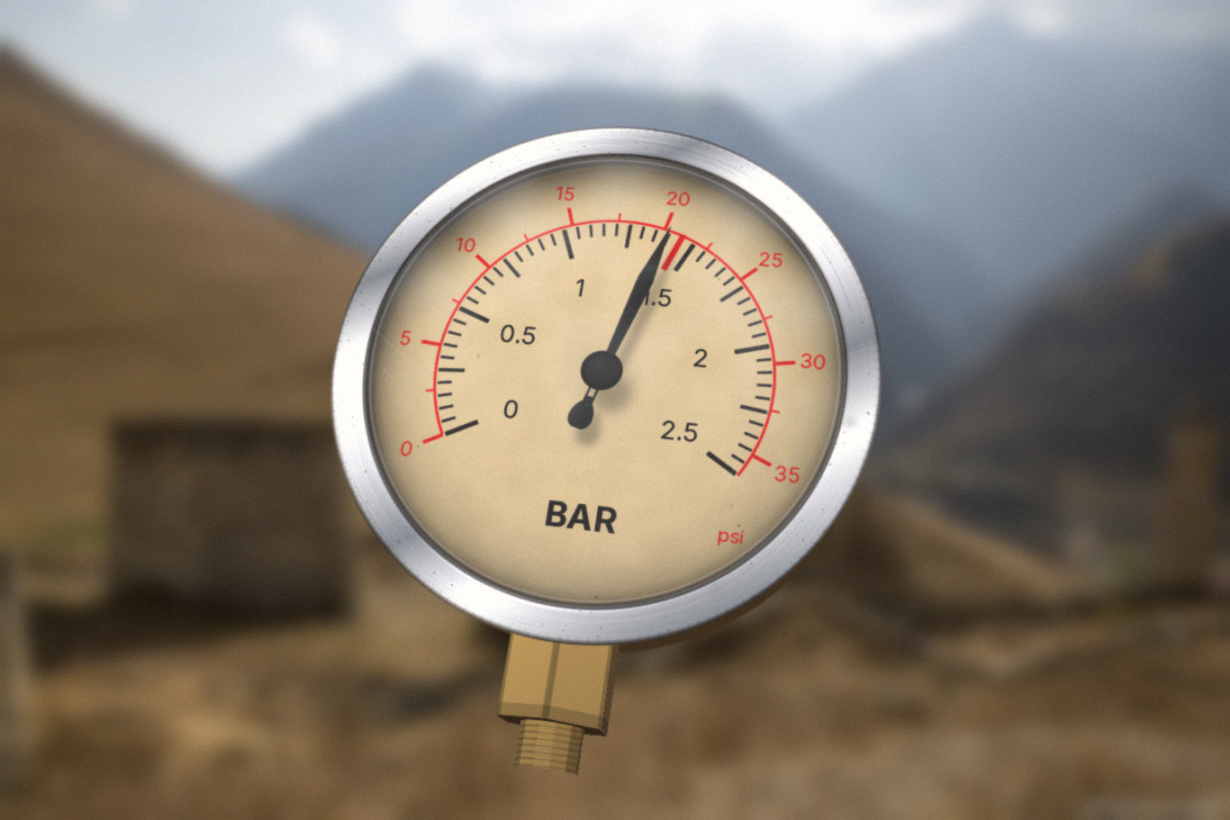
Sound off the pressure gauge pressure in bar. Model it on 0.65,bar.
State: 1.4,bar
